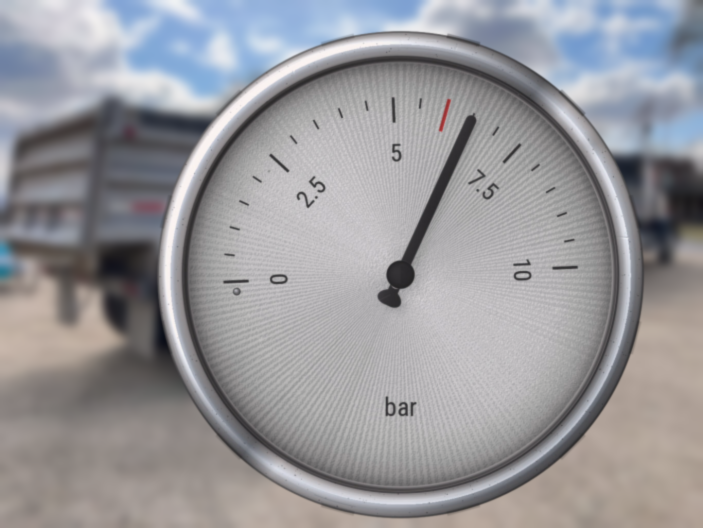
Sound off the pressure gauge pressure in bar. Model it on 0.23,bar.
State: 6.5,bar
